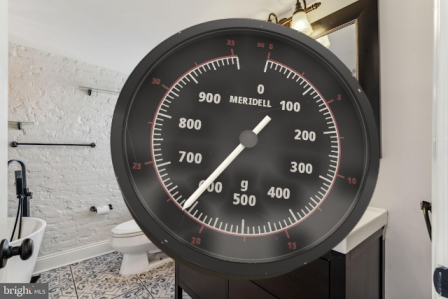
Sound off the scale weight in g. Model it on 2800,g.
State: 610,g
